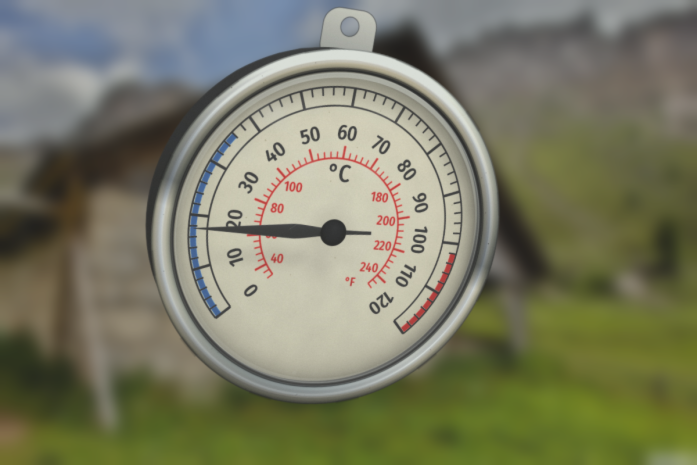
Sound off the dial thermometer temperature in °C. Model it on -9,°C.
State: 18,°C
